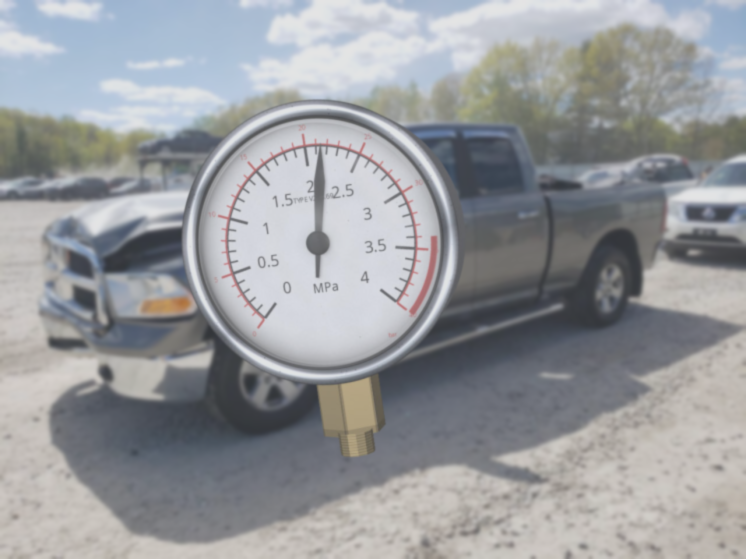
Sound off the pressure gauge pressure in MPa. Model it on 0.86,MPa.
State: 2.15,MPa
